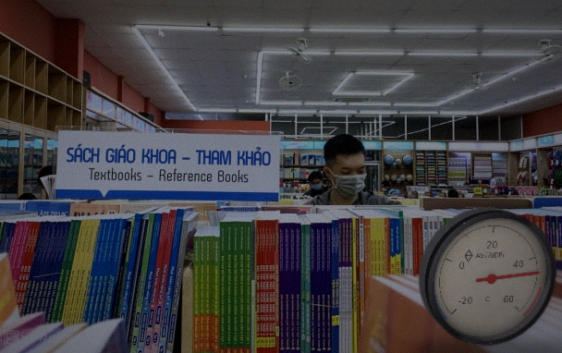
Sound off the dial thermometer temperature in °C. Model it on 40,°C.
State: 45,°C
